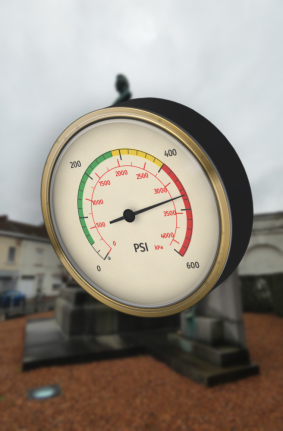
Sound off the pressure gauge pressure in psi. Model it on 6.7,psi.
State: 470,psi
